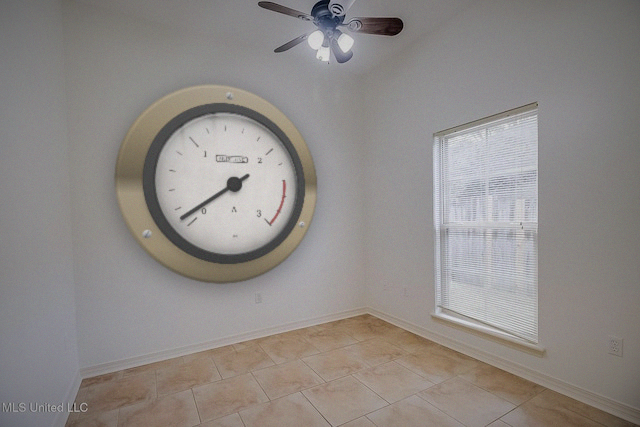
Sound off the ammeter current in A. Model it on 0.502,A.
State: 0.1,A
